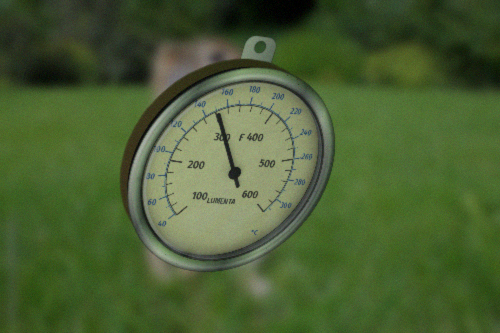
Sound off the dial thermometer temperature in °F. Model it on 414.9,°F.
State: 300,°F
